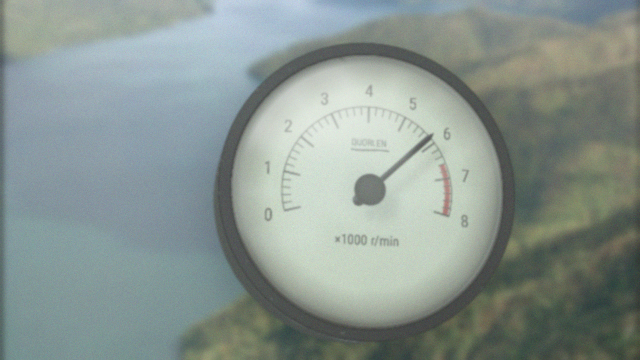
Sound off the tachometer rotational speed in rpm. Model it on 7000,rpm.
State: 5800,rpm
